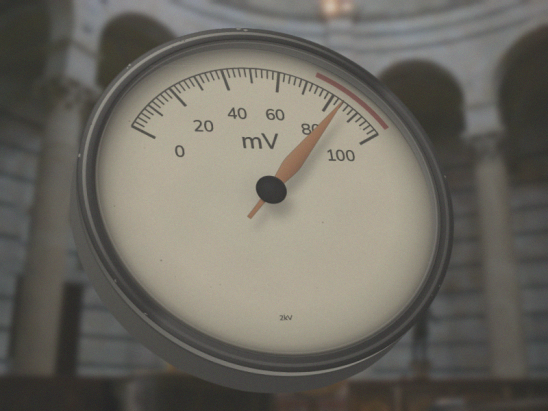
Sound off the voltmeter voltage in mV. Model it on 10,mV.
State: 84,mV
